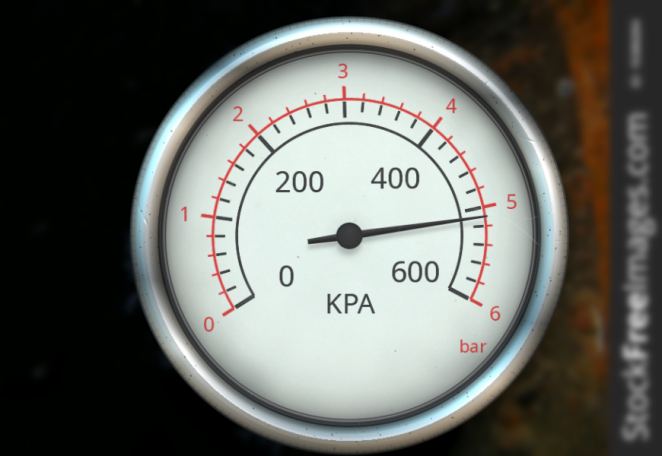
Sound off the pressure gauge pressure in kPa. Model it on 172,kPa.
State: 510,kPa
